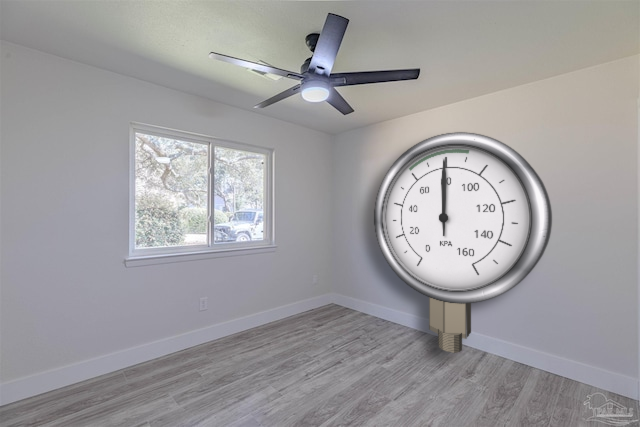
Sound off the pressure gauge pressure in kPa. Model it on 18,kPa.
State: 80,kPa
